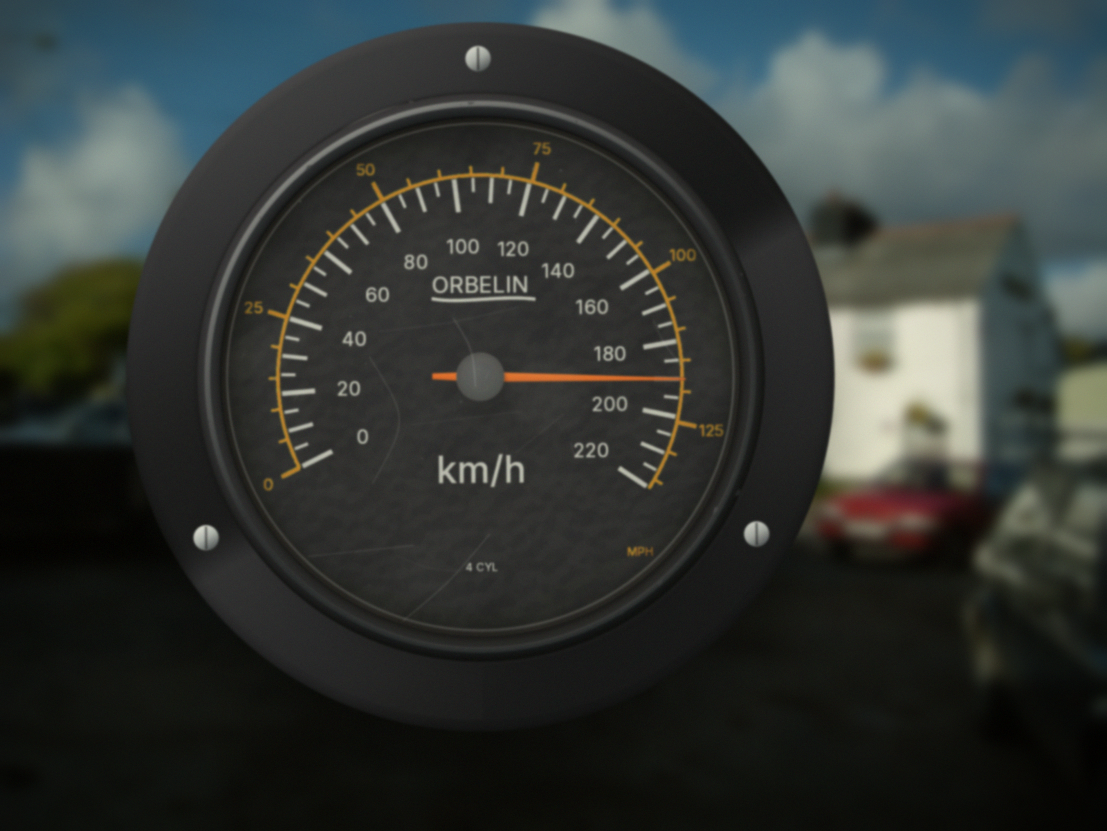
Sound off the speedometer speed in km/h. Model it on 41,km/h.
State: 190,km/h
